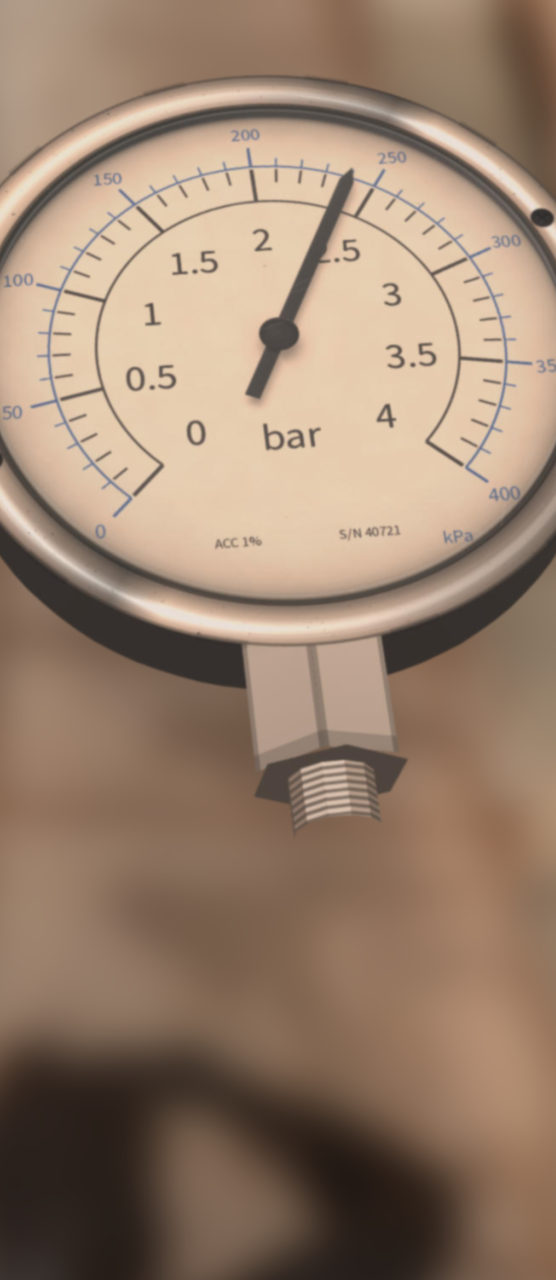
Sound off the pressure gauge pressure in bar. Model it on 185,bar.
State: 2.4,bar
